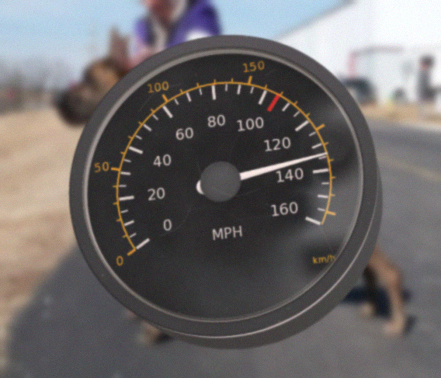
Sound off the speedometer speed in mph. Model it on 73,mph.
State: 135,mph
